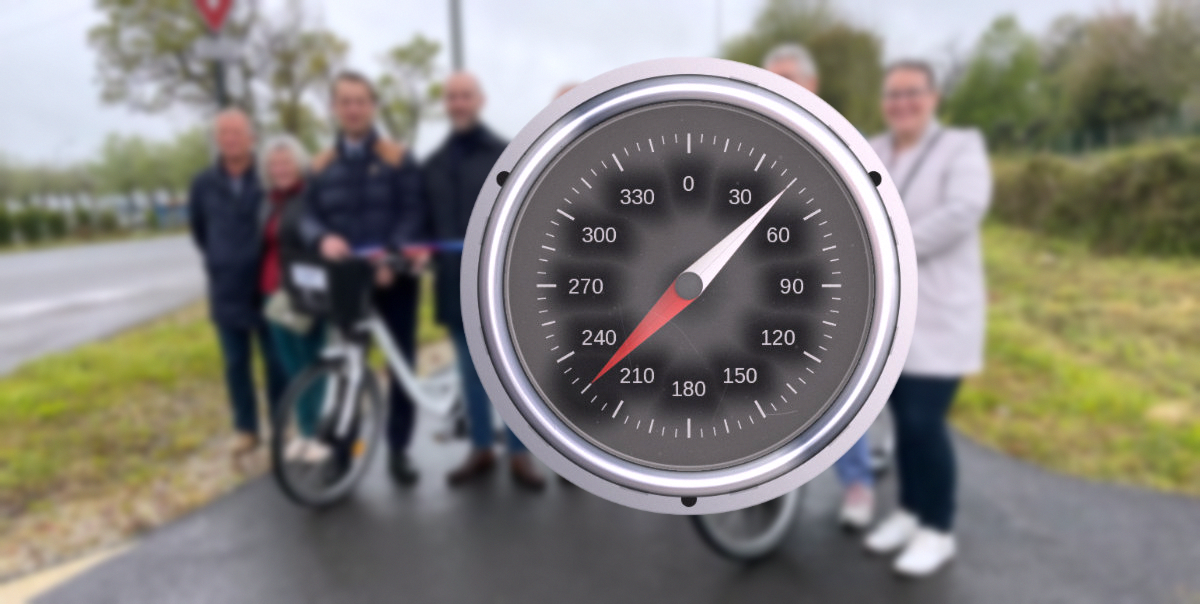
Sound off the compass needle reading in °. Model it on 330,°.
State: 225,°
